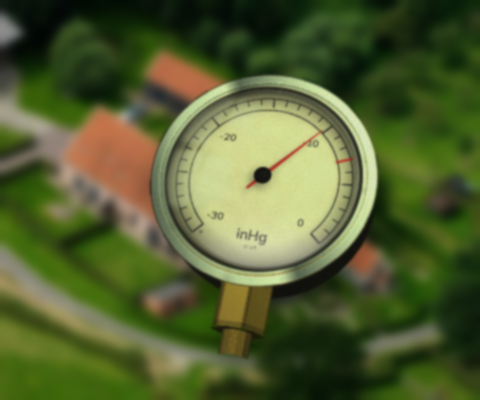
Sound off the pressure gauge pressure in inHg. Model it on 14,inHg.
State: -10,inHg
